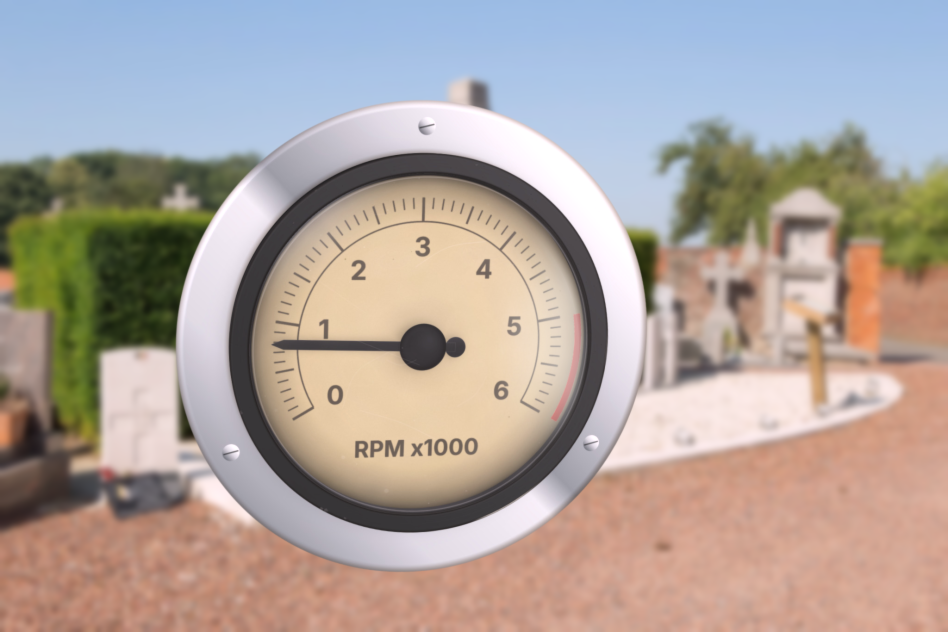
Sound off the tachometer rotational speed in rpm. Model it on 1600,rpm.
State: 800,rpm
